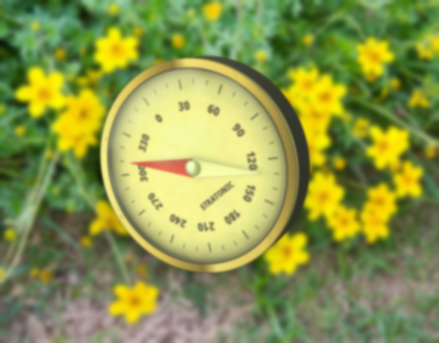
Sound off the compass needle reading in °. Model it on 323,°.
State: 310,°
